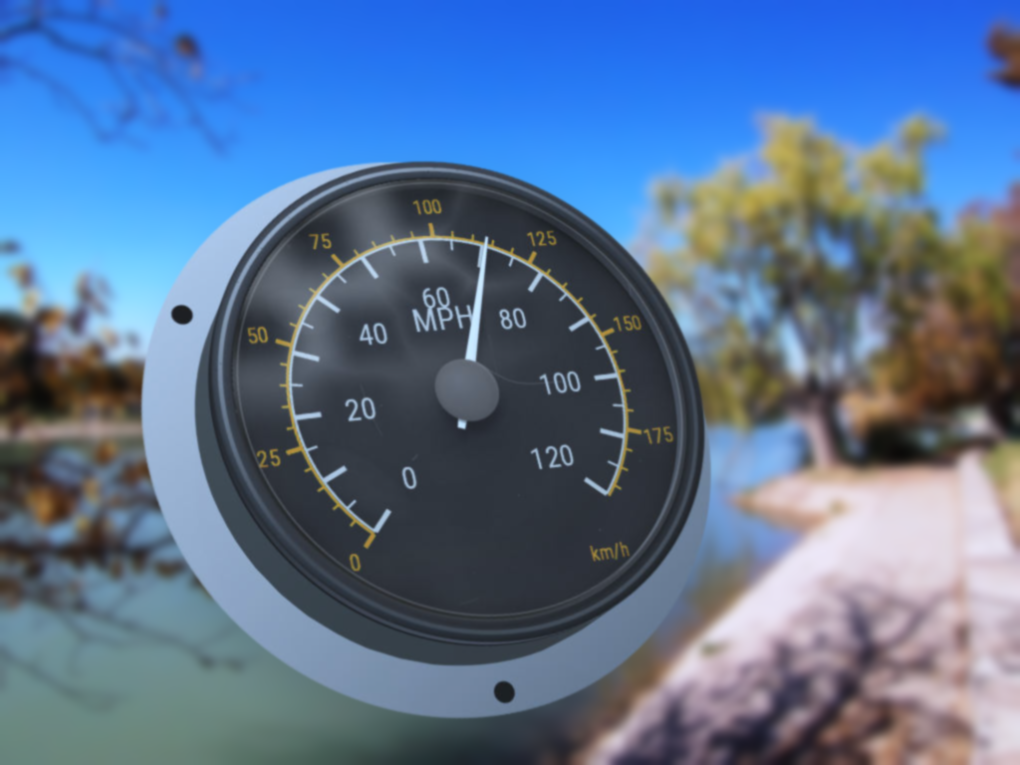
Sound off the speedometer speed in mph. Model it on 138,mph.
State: 70,mph
